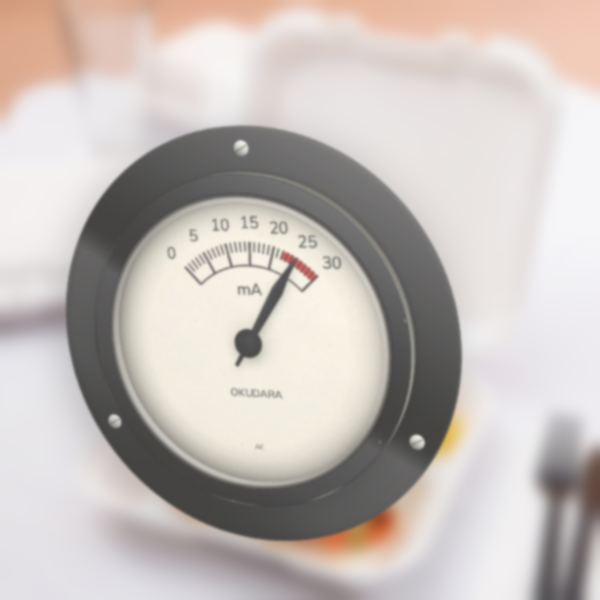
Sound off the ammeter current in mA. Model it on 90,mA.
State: 25,mA
